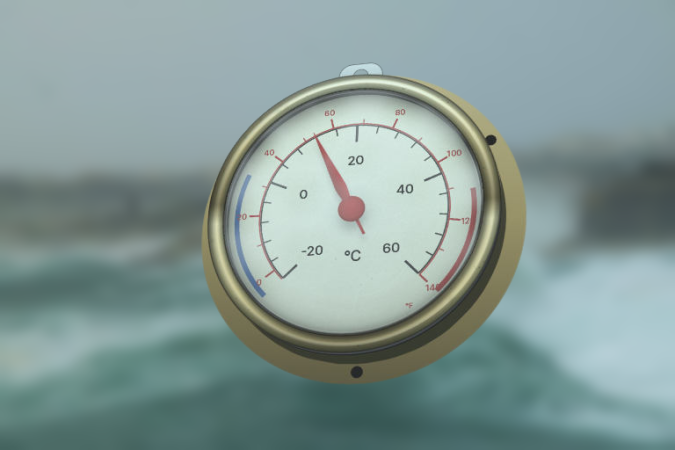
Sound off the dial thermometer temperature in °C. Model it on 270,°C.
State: 12,°C
